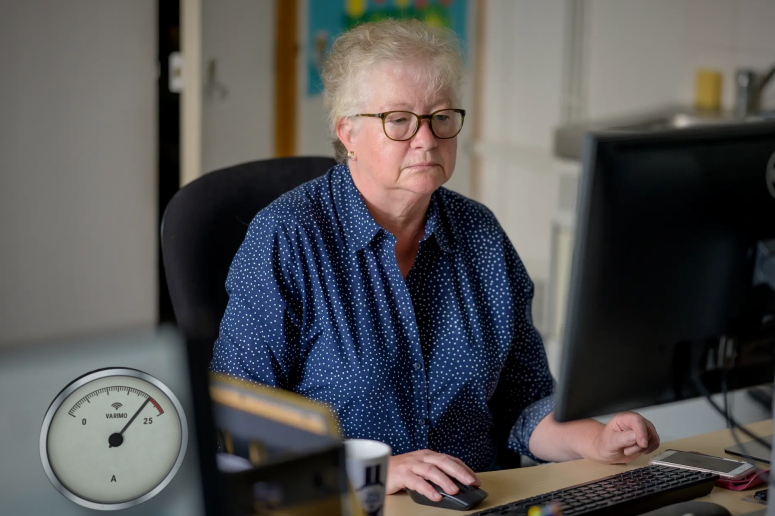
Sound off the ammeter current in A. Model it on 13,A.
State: 20,A
